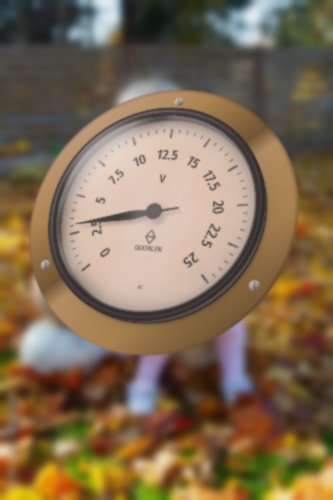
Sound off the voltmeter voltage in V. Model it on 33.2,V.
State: 3,V
